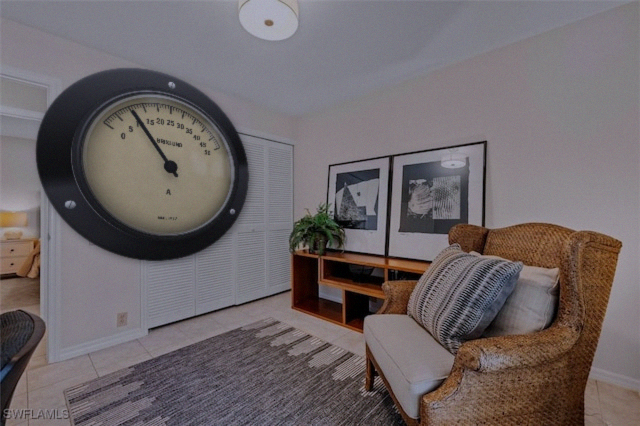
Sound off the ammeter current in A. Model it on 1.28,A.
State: 10,A
